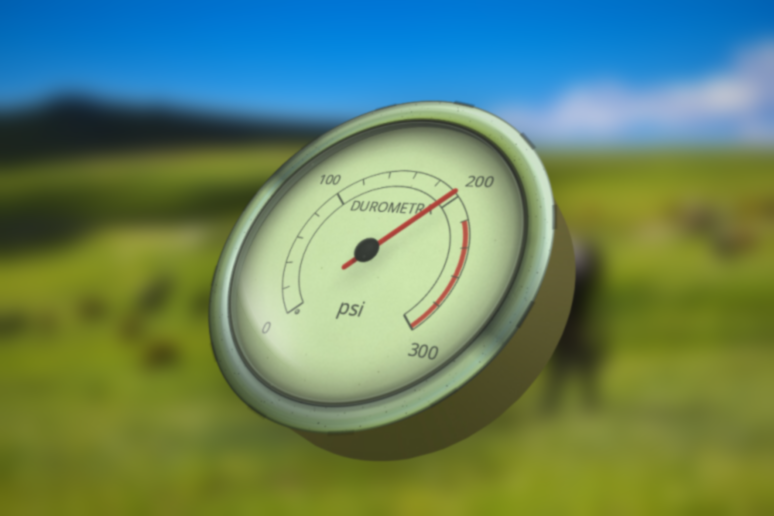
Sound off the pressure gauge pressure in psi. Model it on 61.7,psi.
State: 200,psi
